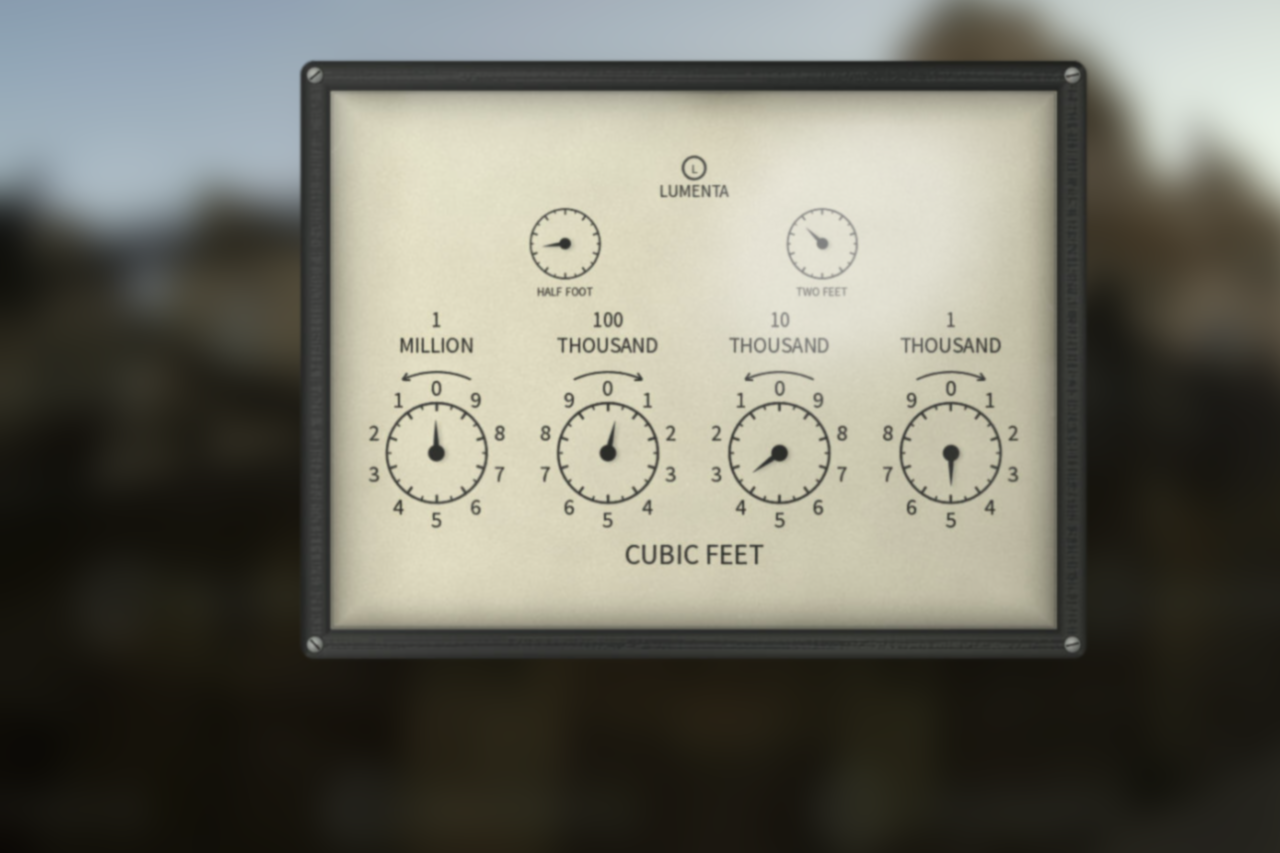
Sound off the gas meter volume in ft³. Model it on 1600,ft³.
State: 3500,ft³
